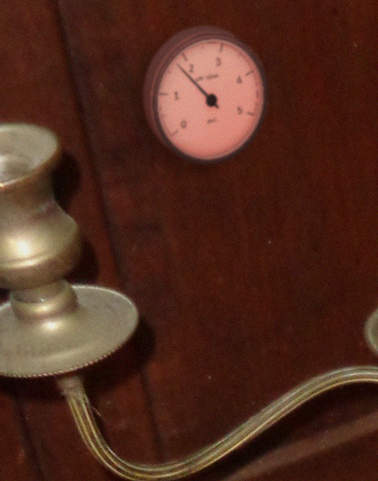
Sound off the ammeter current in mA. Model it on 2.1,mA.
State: 1.75,mA
